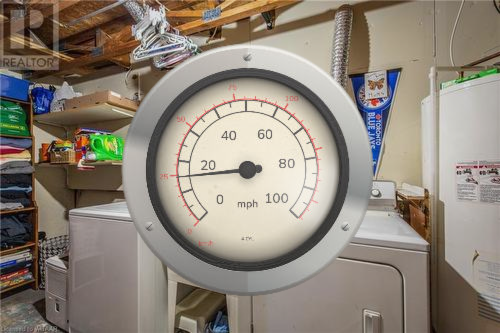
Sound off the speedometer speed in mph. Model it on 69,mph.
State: 15,mph
